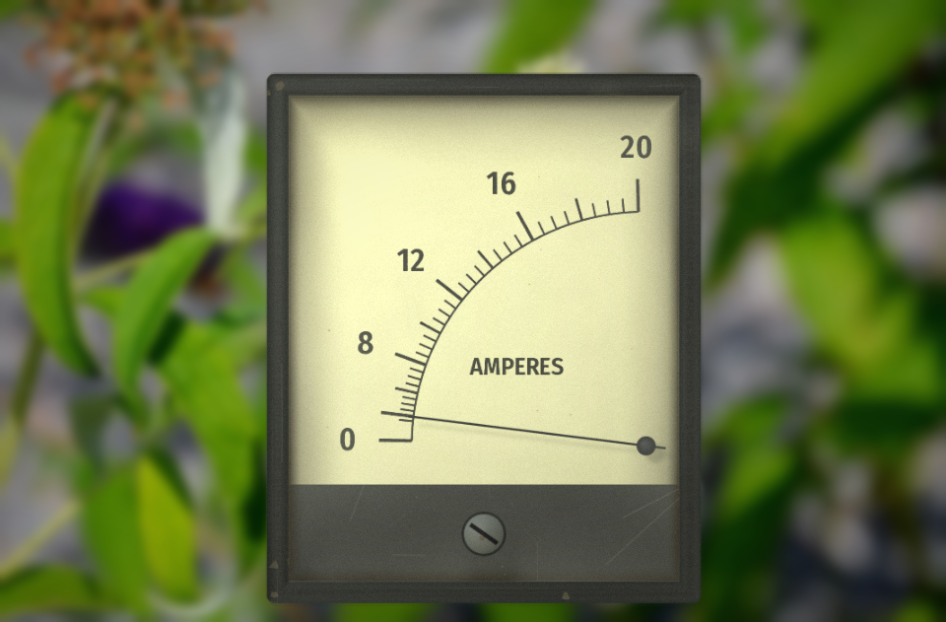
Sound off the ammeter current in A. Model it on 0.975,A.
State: 4,A
